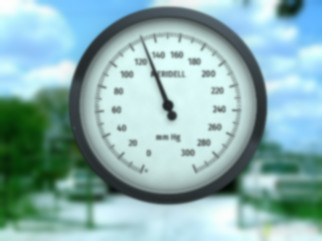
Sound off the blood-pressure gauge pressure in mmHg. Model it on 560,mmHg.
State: 130,mmHg
